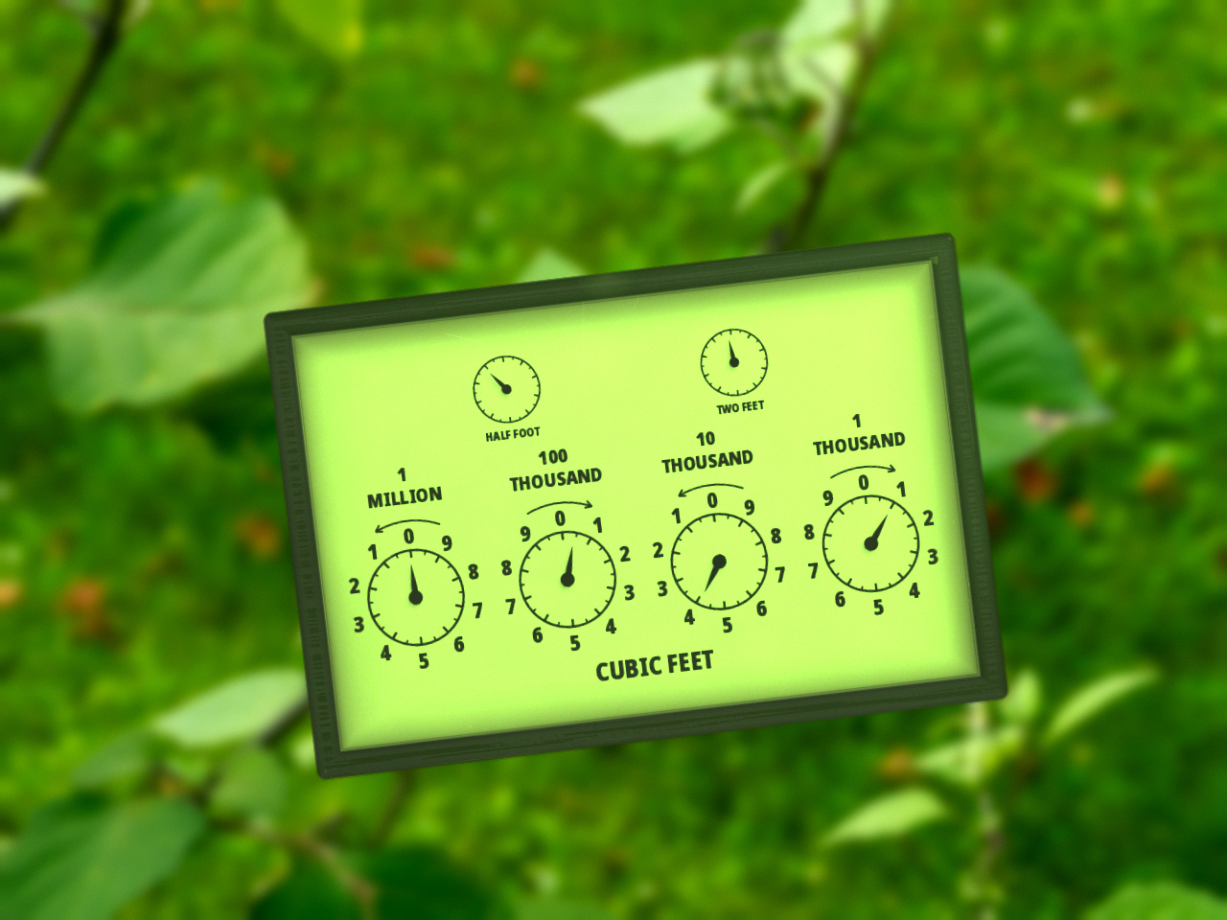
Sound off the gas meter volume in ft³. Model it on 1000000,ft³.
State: 4100,ft³
